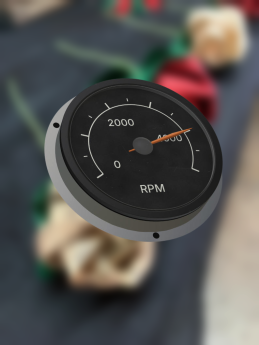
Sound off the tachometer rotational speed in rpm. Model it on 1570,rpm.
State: 4000,rpm
